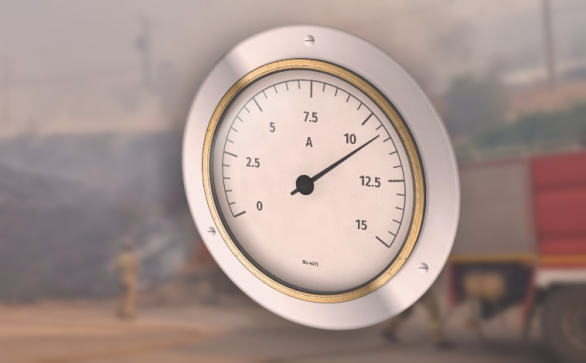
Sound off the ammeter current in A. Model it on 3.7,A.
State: 10.75,A
